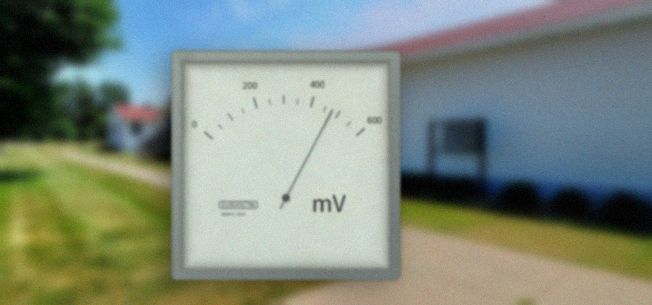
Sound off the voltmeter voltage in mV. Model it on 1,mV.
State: 475,mV
